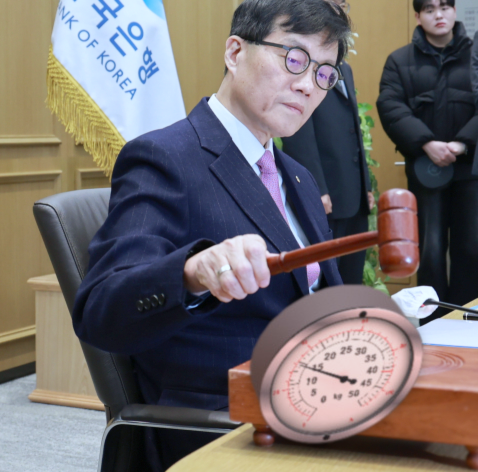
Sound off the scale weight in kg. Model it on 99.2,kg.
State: 15,kg
